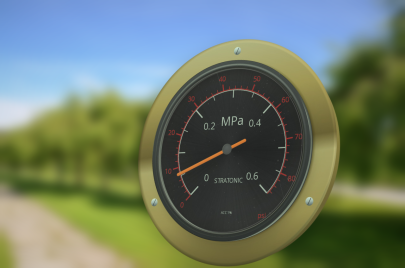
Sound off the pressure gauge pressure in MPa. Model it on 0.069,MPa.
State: 0.05,MPa
